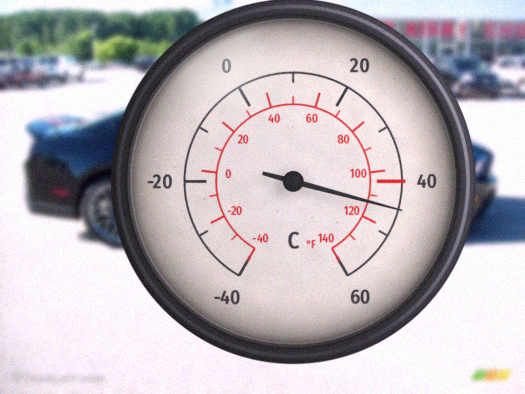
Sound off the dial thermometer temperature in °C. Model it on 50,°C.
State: 45,°C
